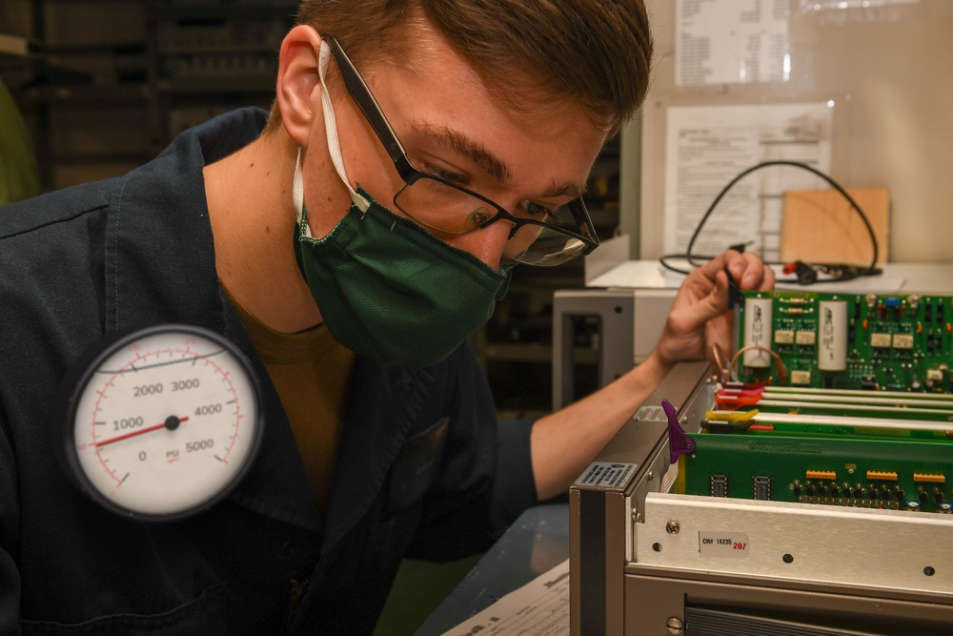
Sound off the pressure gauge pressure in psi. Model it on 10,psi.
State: 700,psi
